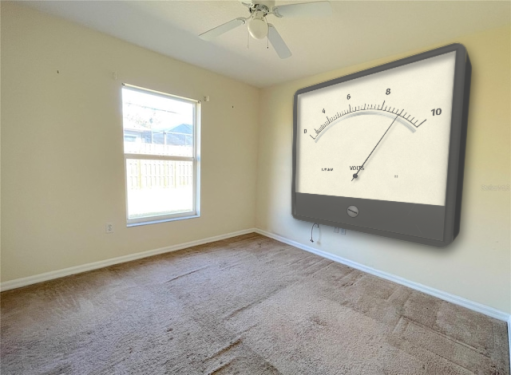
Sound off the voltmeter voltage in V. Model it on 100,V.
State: 9,V
